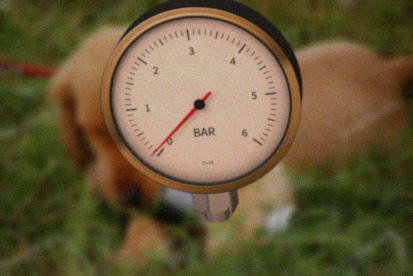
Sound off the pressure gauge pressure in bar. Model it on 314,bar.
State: 0.1,bar
